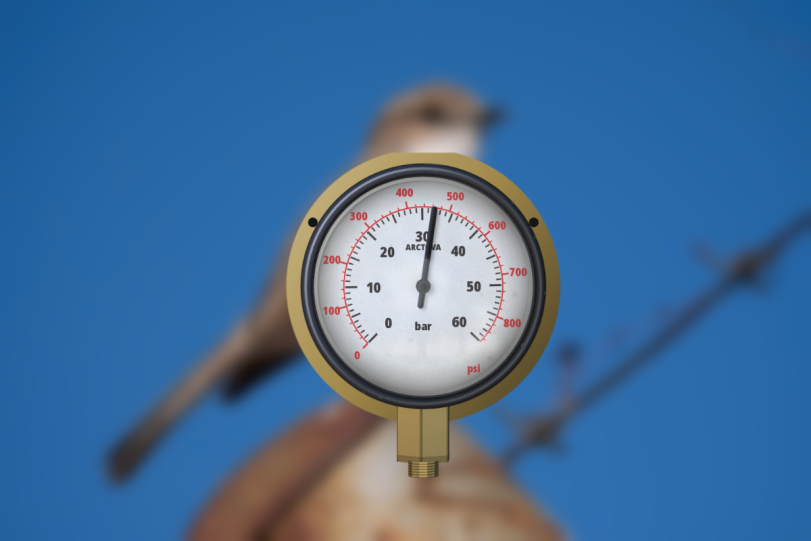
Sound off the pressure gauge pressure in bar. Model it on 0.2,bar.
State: 32,bar
